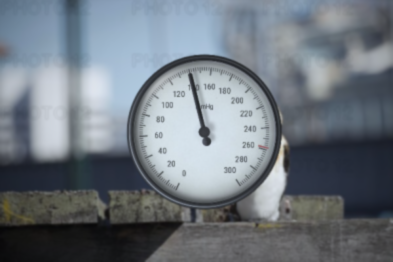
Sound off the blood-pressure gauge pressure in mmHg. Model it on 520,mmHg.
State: 140,mmHg
